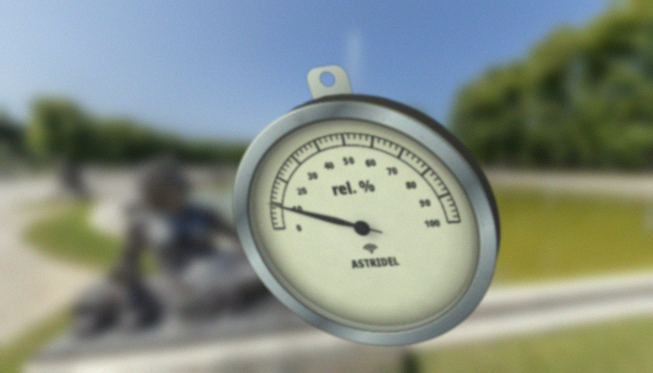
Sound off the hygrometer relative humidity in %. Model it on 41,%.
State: 10,%
